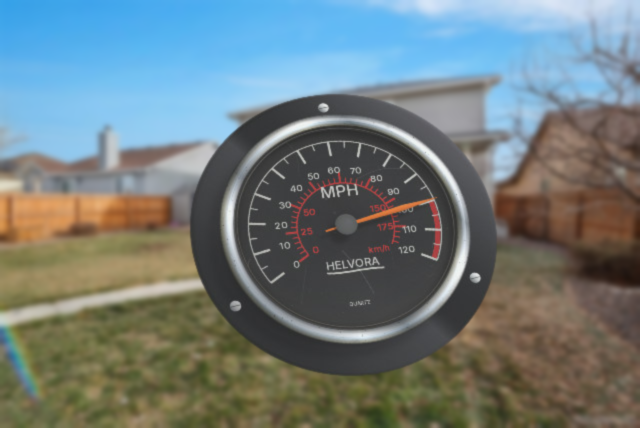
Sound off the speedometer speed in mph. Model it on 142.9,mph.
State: 100,mph
